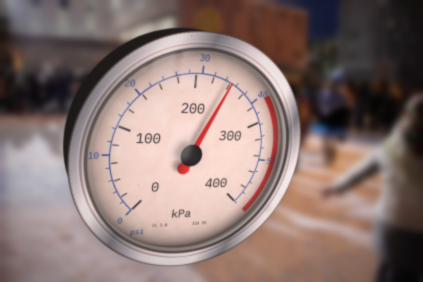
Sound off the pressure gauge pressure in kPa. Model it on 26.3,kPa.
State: 240,kPa
